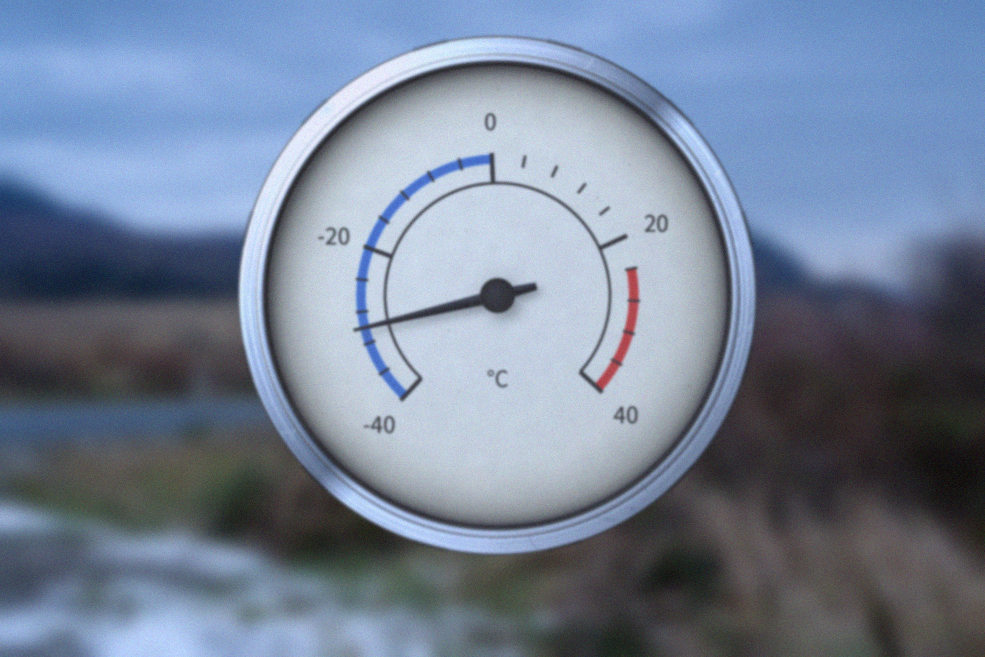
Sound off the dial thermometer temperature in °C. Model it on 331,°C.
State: -30,°C
